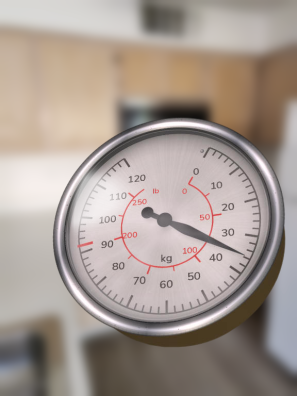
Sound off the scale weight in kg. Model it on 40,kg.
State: 36,kg
